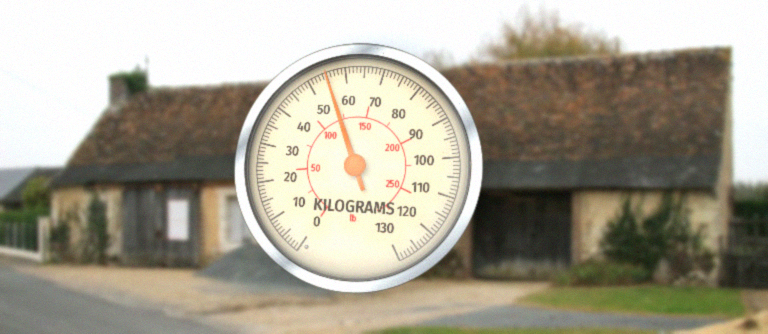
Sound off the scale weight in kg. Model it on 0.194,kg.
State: 55,kg
